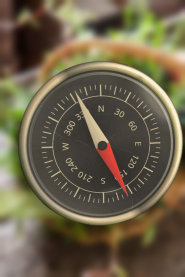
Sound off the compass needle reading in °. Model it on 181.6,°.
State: 155,°
